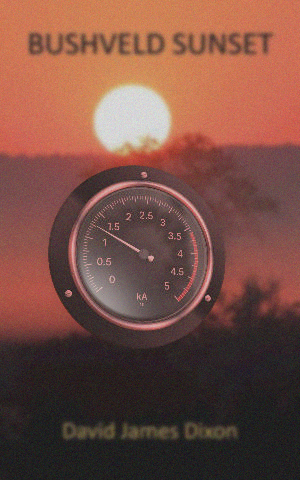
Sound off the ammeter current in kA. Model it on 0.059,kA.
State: 1.25,kA
